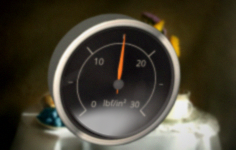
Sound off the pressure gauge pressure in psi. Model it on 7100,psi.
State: 15,psi
